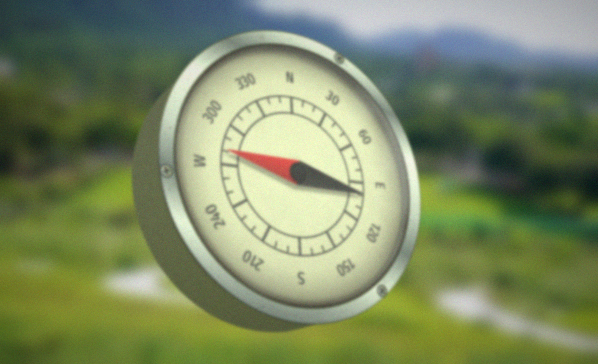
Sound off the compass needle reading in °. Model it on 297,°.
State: 280,°
